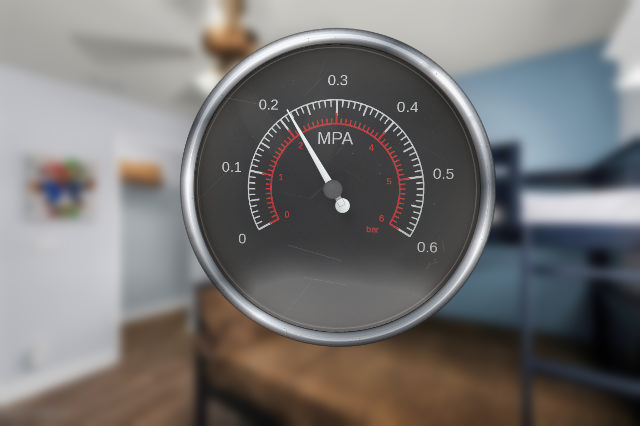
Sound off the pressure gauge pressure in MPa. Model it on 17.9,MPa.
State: 0.22,MPa
